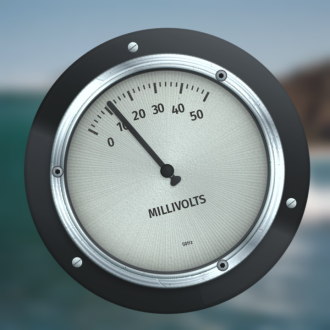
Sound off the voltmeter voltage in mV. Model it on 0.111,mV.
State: 12,mV
